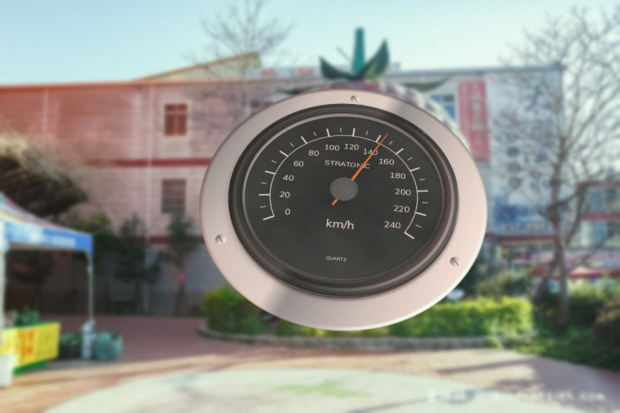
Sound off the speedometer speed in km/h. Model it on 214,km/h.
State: 145,km/h
